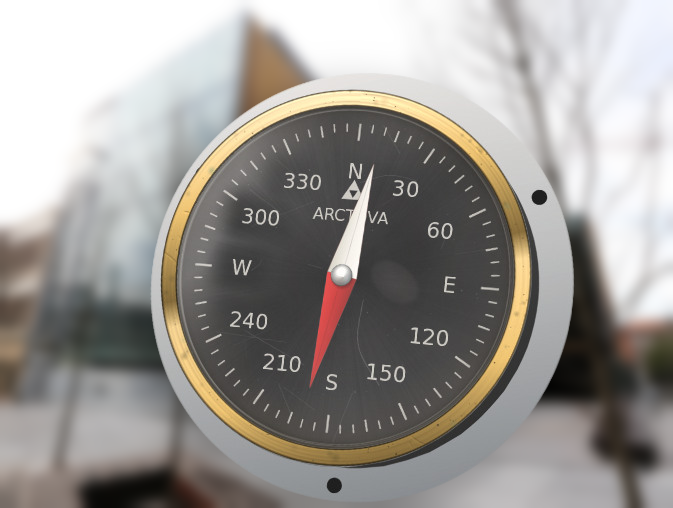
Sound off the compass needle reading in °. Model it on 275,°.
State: 190,°
